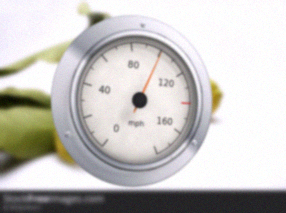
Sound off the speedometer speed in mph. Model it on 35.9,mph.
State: 100,mph
